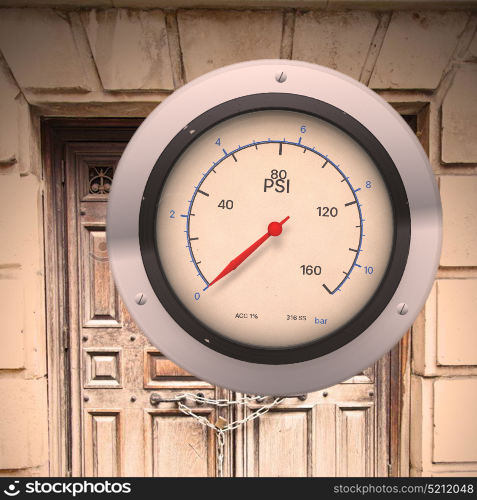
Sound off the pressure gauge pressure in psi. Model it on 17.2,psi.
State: 0,psi
